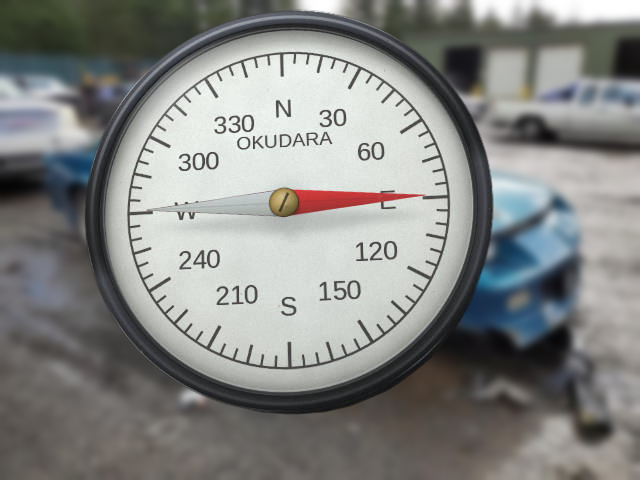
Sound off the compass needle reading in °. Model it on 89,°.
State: 90,°
